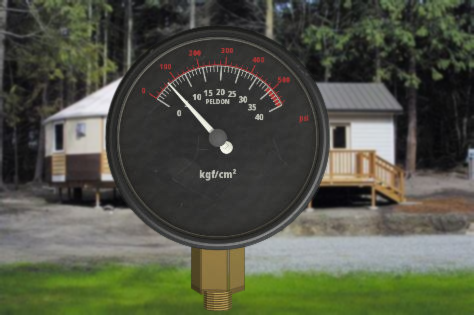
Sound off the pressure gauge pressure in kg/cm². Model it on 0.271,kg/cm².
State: 5,kg/cm²
